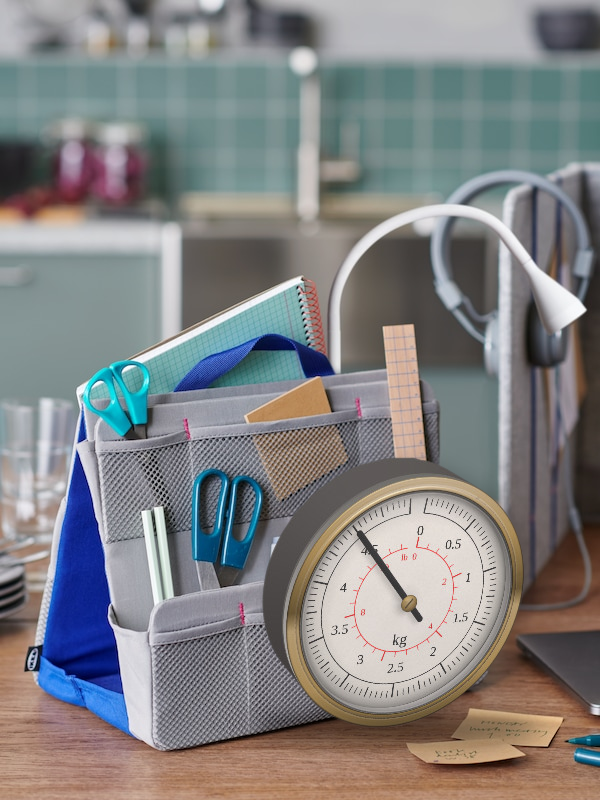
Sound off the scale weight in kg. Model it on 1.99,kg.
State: 4.5,kg
